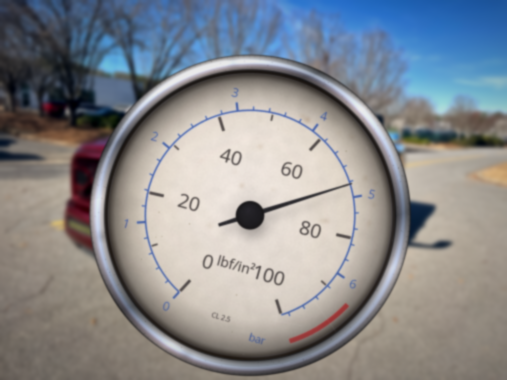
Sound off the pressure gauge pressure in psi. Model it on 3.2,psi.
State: 70,psi
